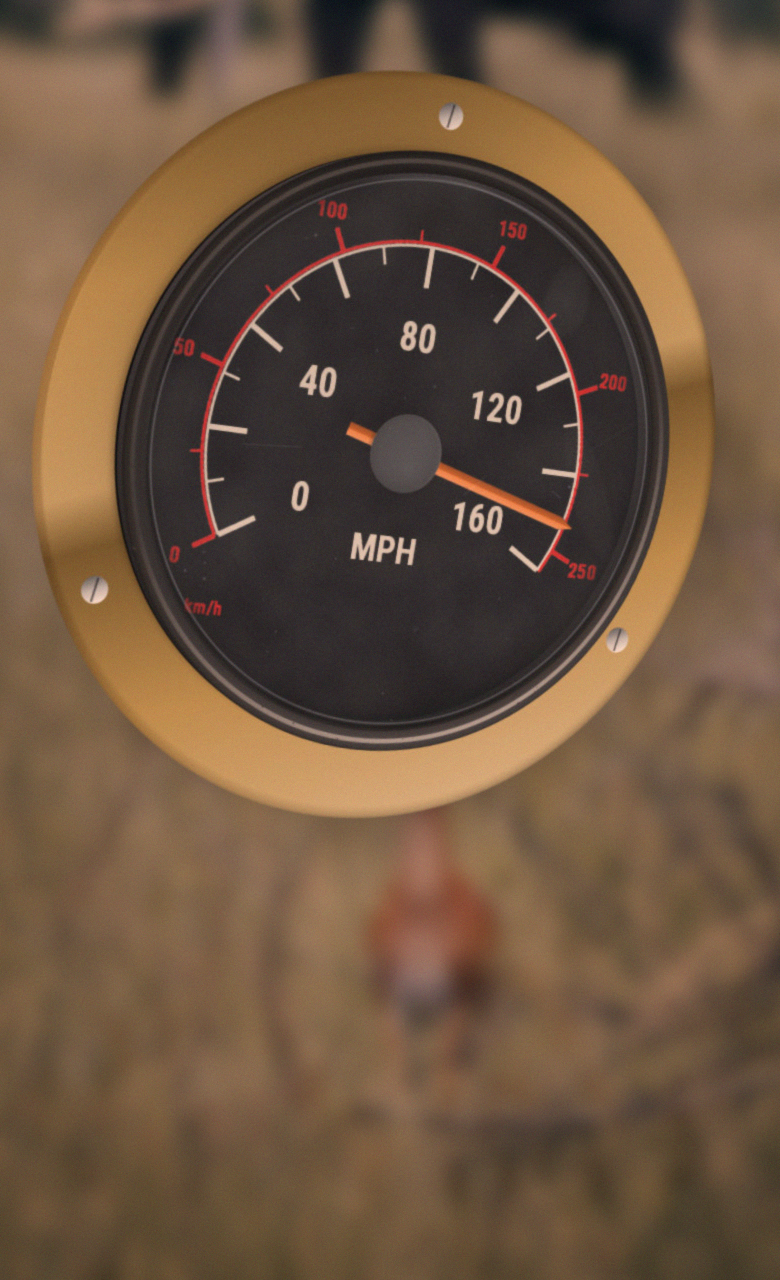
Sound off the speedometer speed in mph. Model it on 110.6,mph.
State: 150,mph
